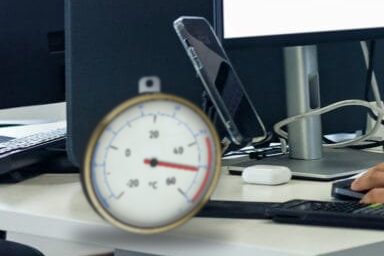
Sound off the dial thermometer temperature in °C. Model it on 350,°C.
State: 50,°C
